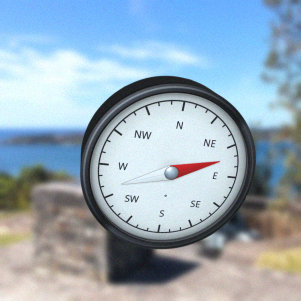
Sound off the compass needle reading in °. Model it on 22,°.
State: 70,°
